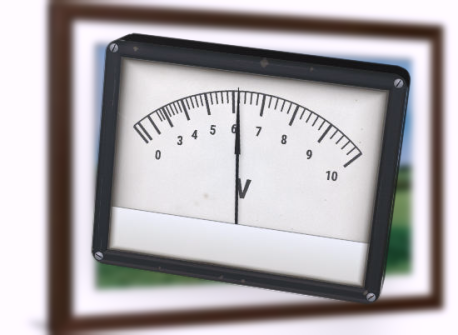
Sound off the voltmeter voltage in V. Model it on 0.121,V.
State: 6.2,V
